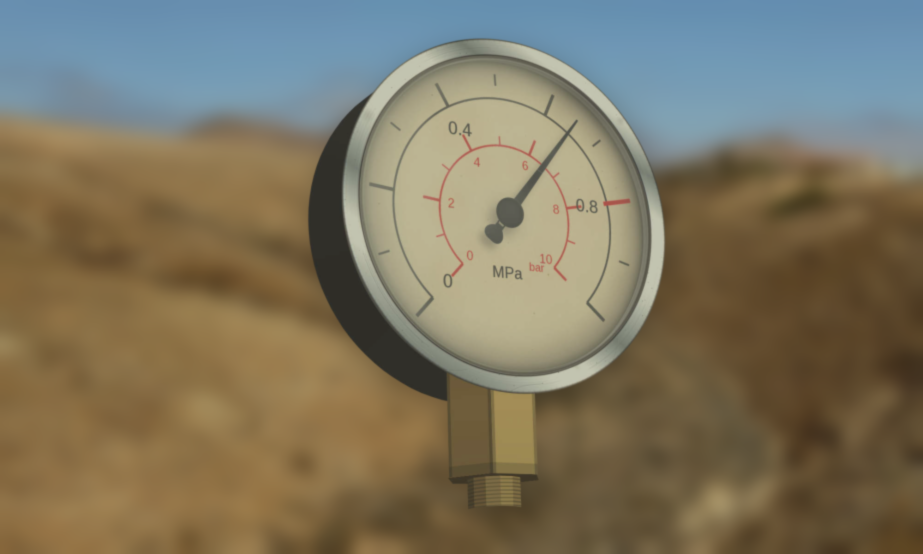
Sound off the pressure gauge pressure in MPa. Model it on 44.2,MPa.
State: 0.65,MPa
